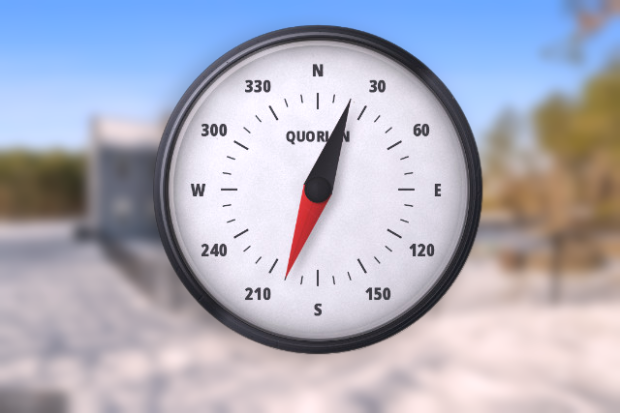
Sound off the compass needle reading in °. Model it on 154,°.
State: 200,°
